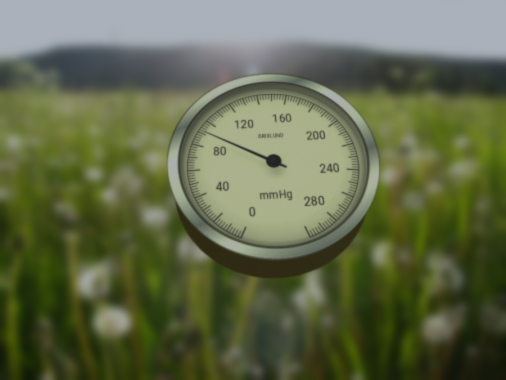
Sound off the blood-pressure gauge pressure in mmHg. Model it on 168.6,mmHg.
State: 90,mmHg
